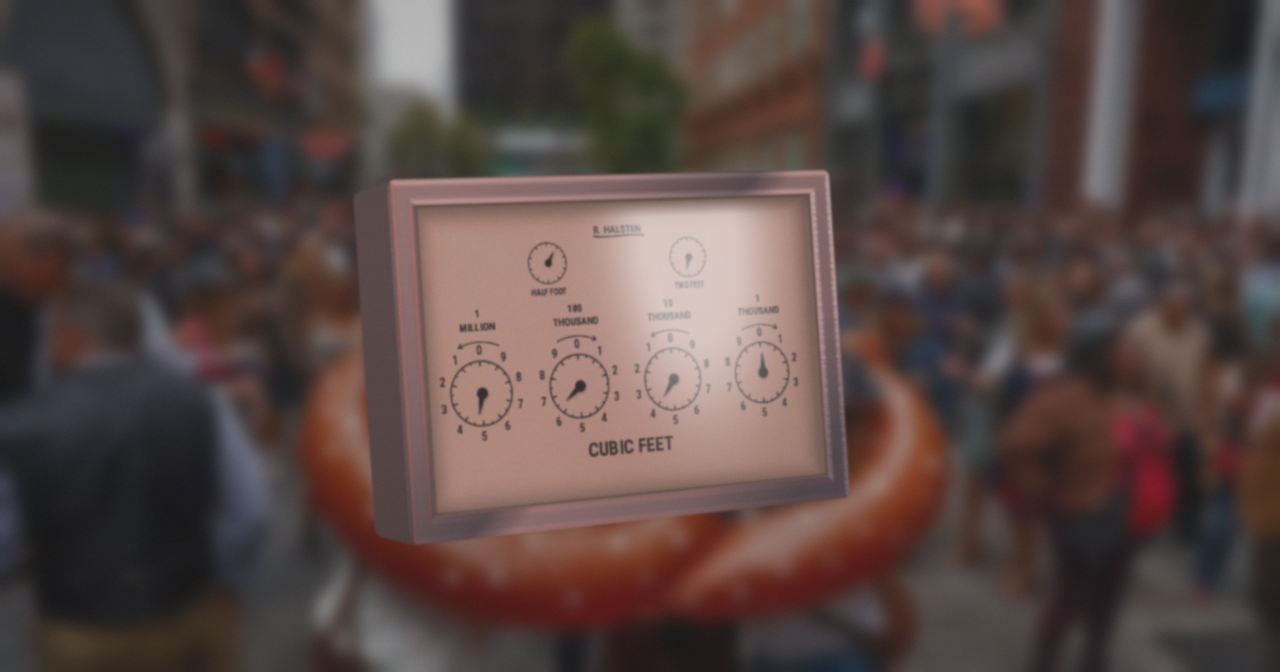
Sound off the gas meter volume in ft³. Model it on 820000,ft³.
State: 464000,ft³
